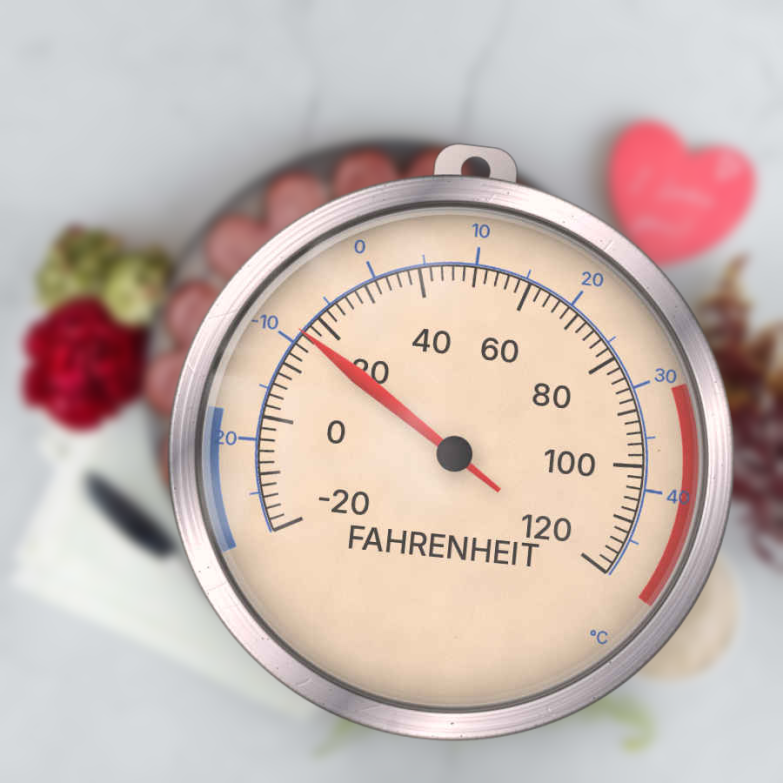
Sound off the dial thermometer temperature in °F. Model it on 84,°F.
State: 16,°F
